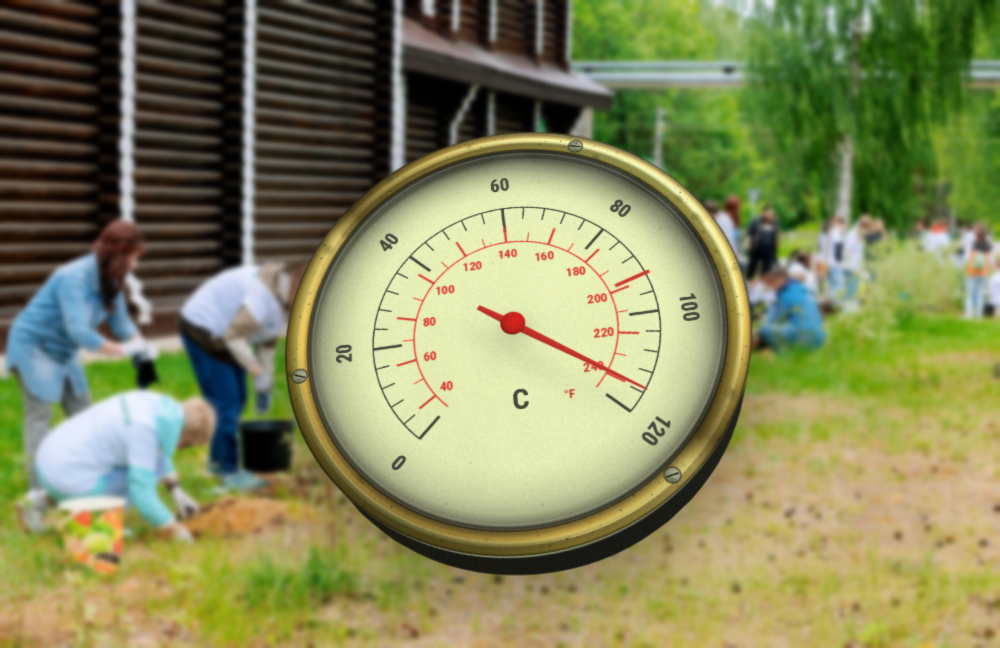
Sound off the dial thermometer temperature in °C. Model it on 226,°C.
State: 116,°C
